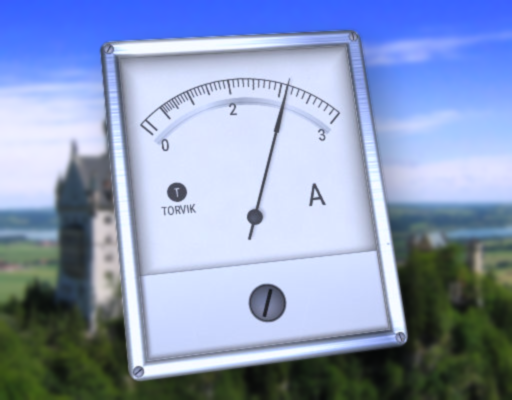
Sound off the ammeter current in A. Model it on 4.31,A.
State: 2.55,A
